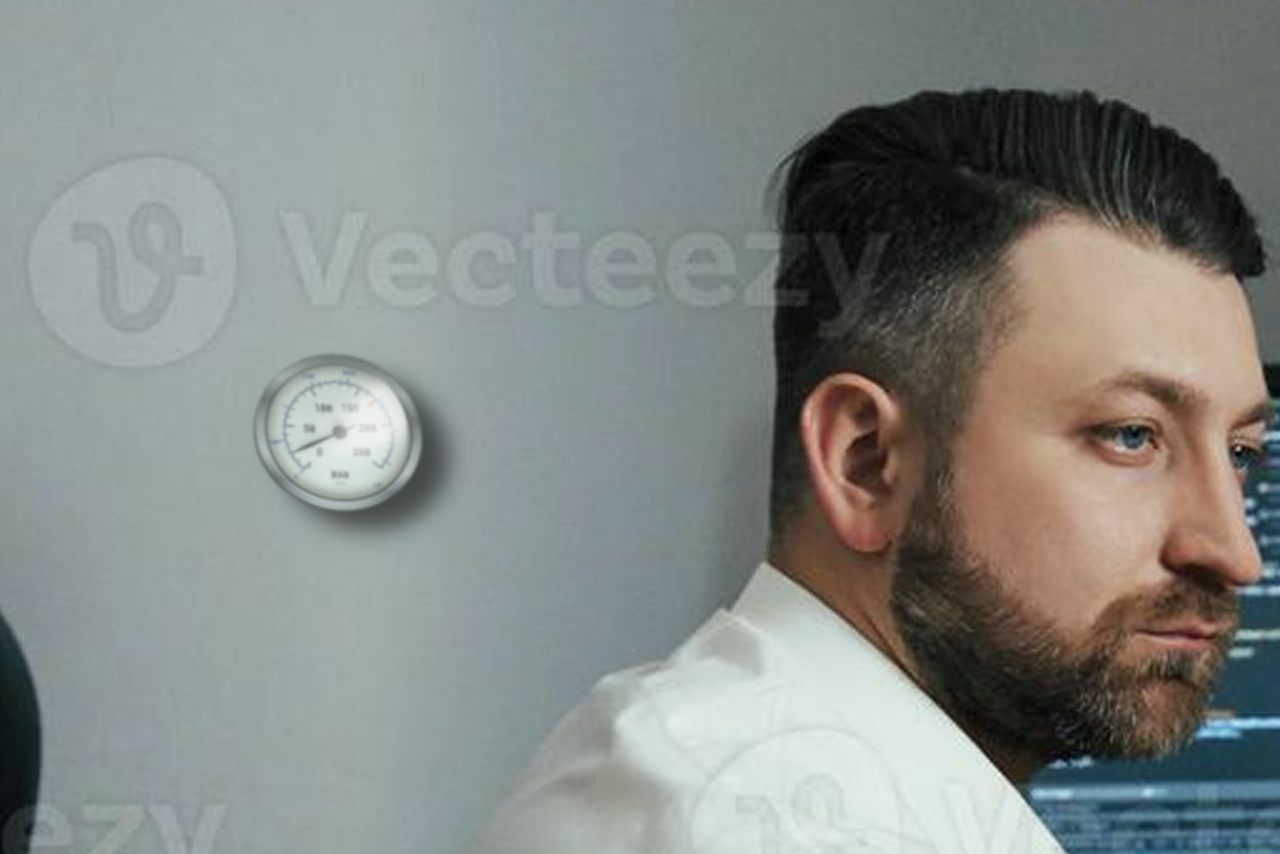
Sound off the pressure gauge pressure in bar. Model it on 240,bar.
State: 20,bar
